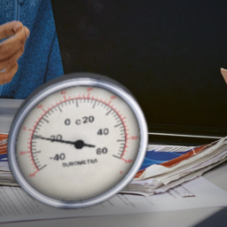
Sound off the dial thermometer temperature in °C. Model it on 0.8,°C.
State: -20,°C
